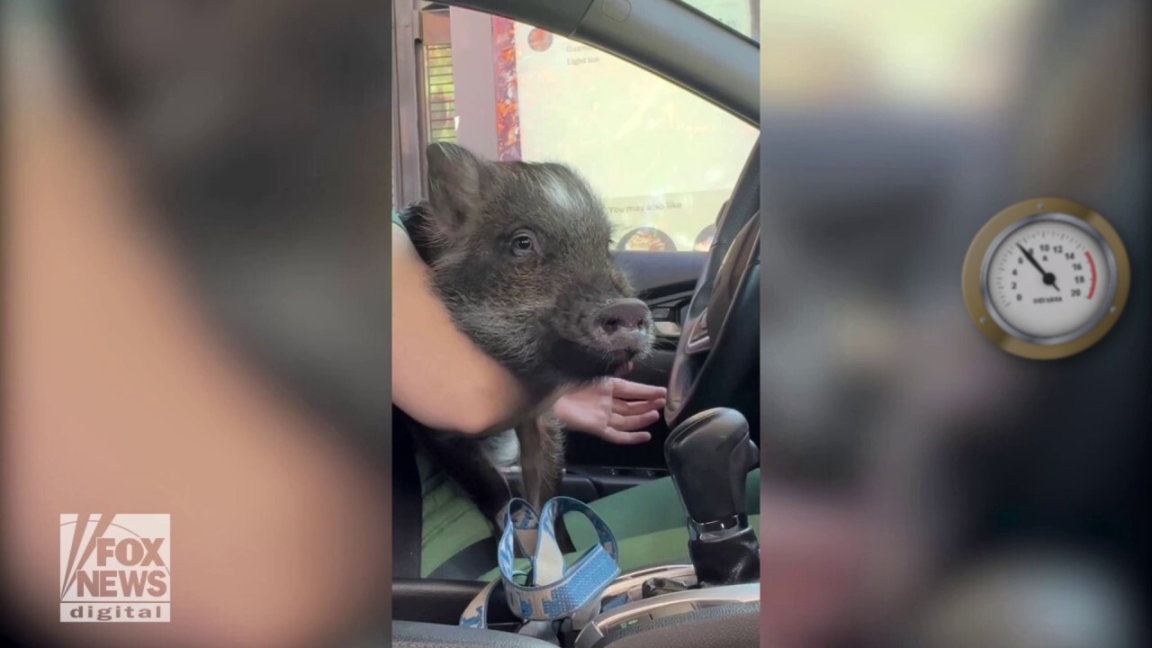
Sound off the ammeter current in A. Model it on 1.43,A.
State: 7,A
